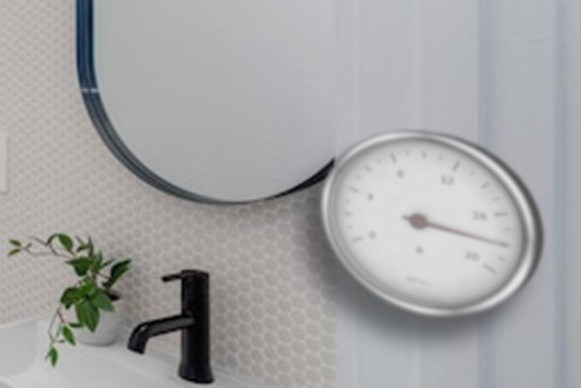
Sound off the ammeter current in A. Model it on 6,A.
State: 18,A
